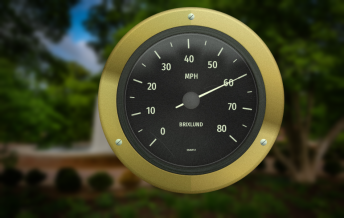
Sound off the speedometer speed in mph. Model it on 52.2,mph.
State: 60,mph
